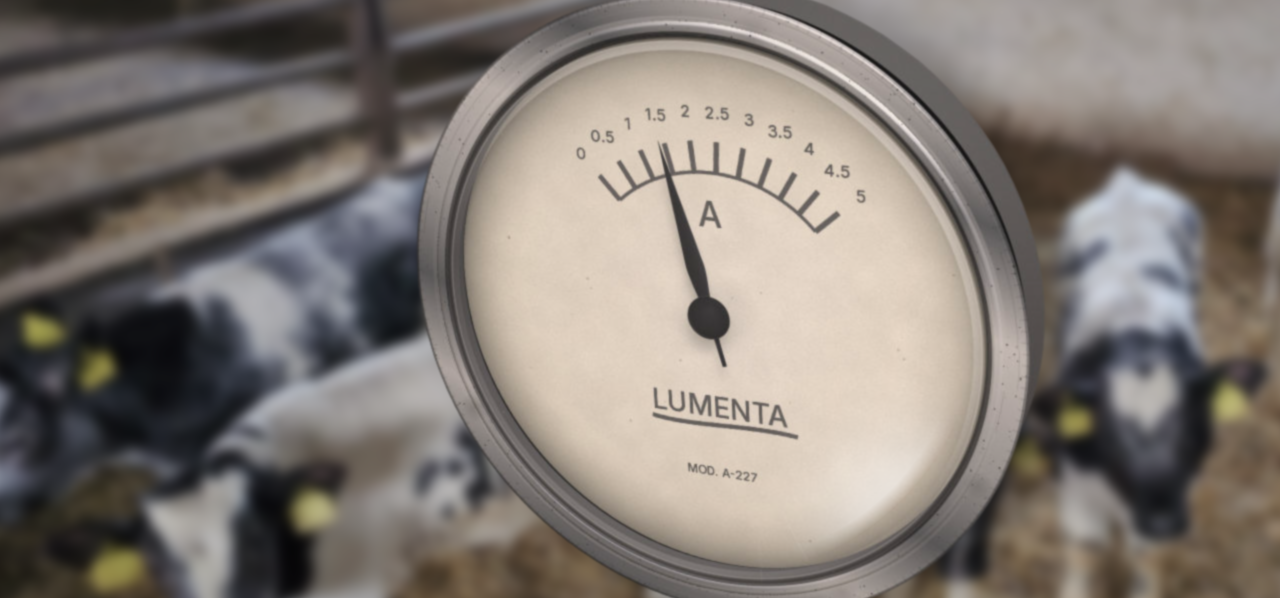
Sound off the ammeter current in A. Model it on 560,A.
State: 1.5,A
